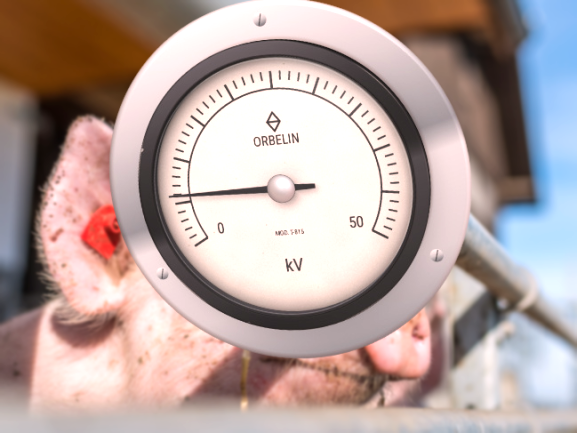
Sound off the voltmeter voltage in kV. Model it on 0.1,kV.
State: 6,kV
